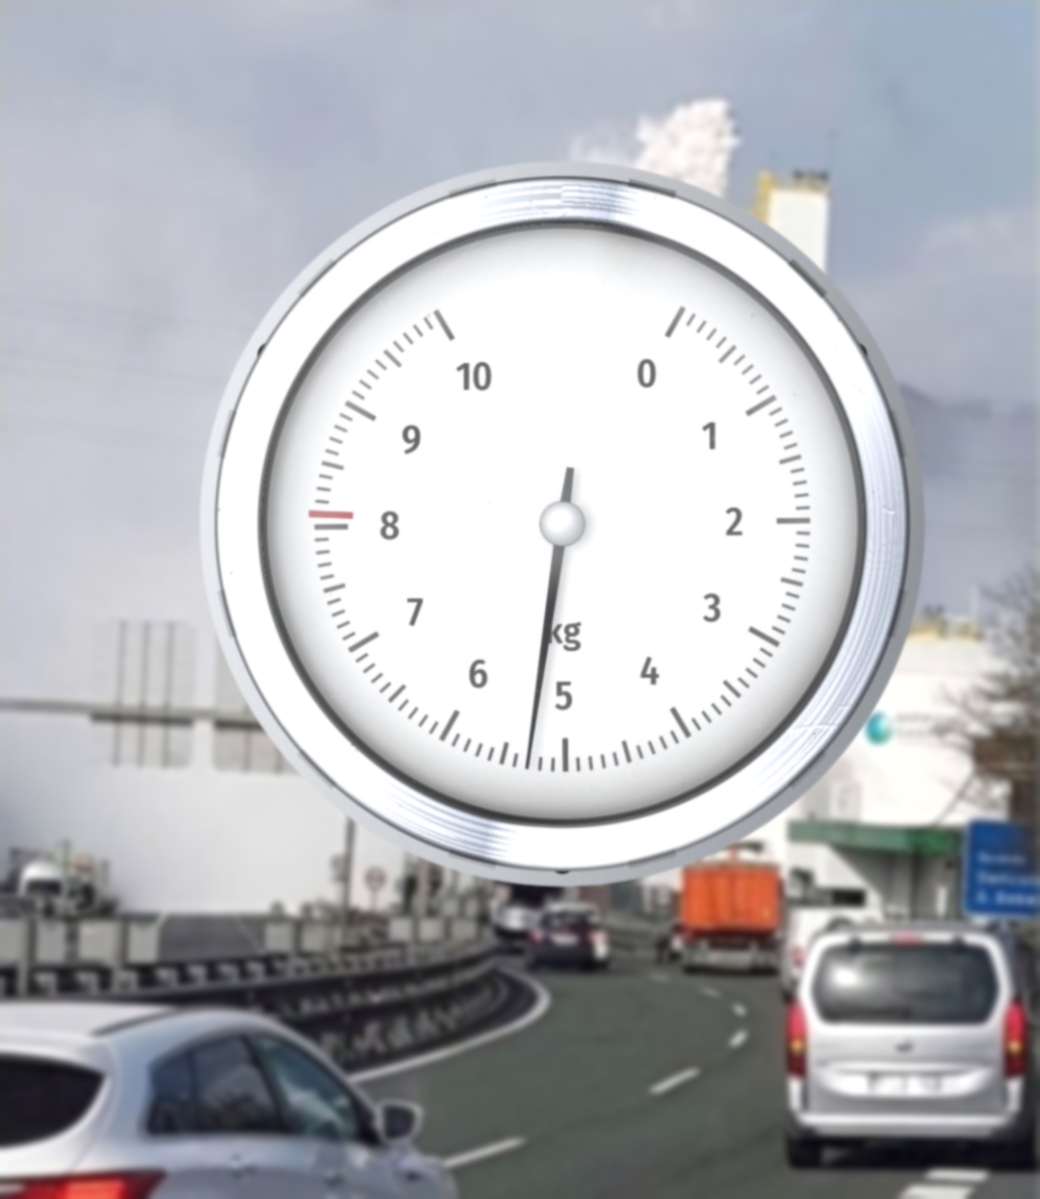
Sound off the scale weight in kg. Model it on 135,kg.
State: 5.3,kg
